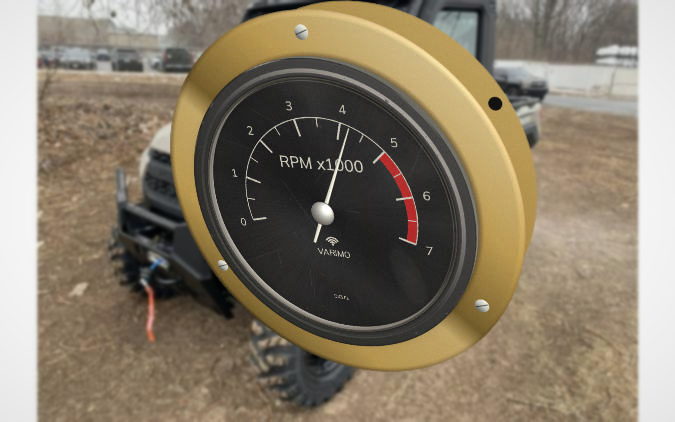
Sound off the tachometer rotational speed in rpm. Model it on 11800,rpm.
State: 4250,rpm
